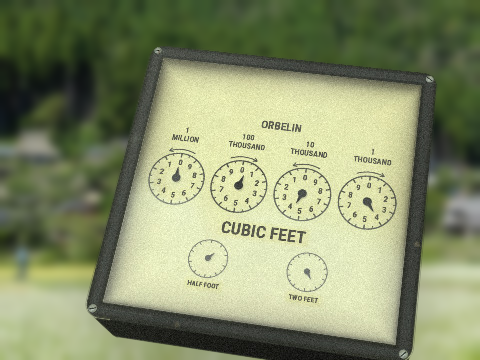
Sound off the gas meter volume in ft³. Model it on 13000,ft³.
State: 4400,ft³
